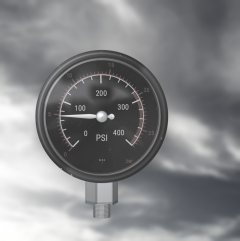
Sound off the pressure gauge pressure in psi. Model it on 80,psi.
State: 70,psi
